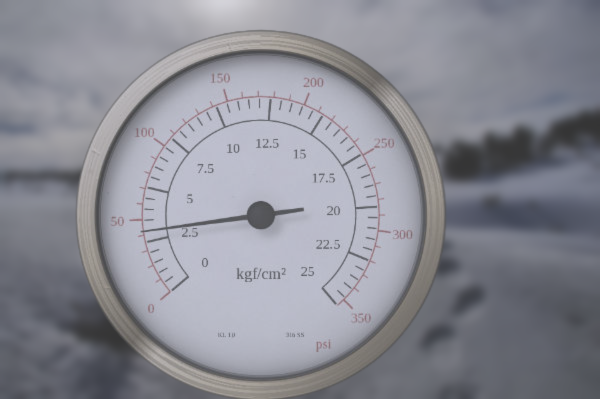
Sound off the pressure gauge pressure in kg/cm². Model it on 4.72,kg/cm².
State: 3,kg/cm²
